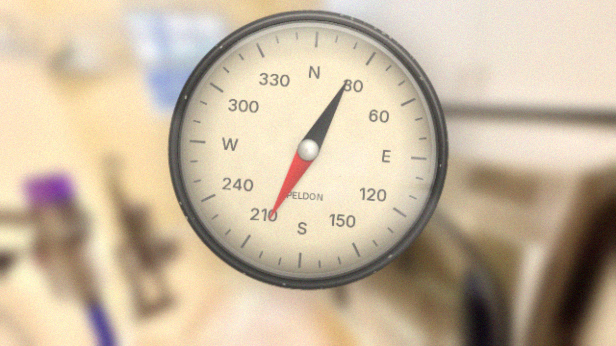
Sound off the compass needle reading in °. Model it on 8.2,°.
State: 205,°
